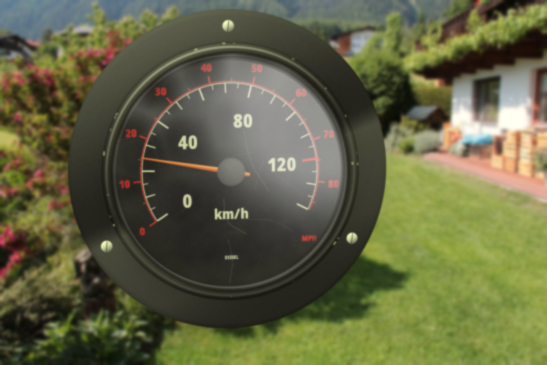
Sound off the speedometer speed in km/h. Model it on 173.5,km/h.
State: 25,km/h
